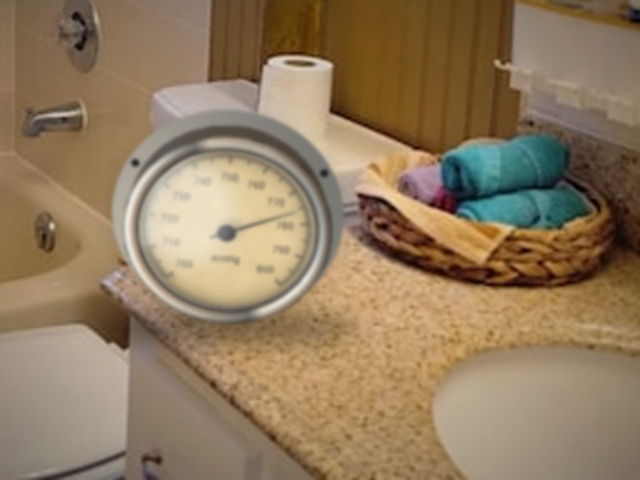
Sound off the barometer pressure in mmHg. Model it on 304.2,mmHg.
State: 775,mmHg
